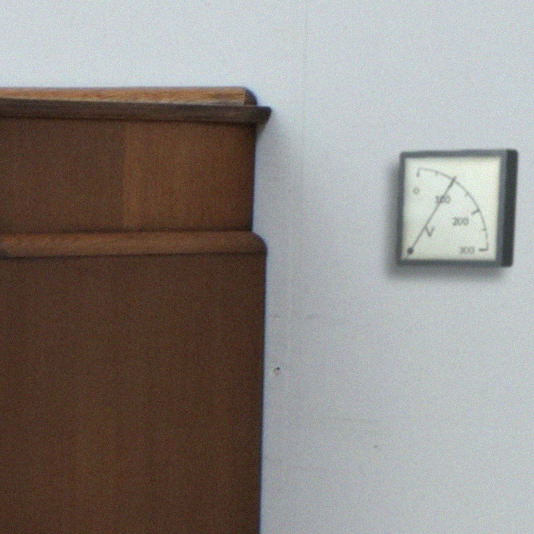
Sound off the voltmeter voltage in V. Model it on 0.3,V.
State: 100,V
